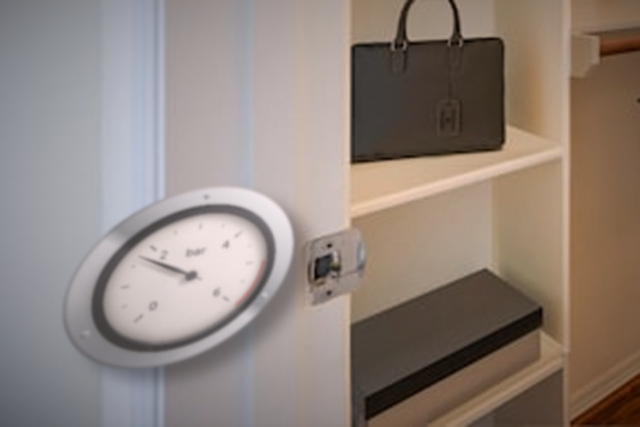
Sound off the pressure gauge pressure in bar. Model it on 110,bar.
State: 1.75,bar
